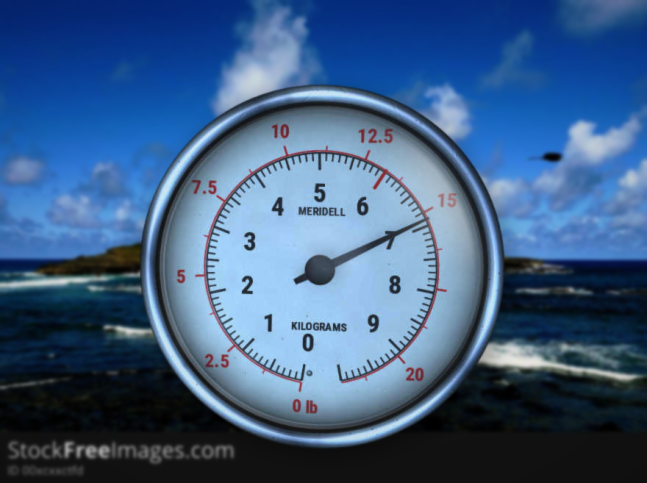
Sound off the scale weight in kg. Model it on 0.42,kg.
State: 6.9,kg
